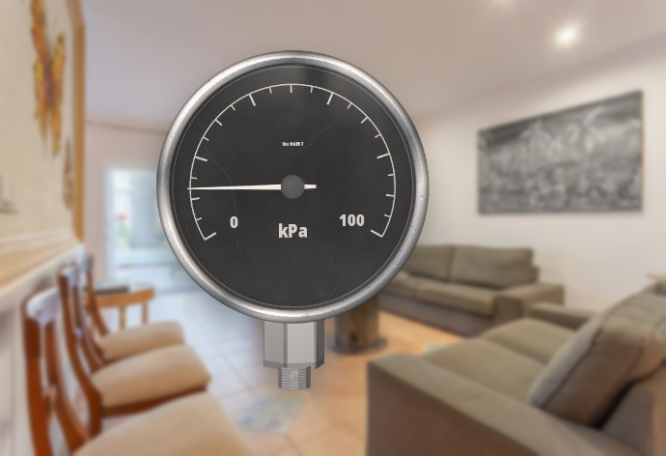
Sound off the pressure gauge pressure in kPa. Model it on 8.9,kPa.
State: 12.5,kPa
